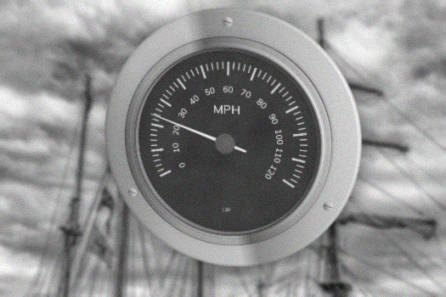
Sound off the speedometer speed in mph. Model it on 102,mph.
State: 24,mph
